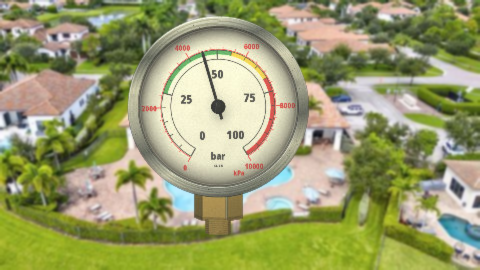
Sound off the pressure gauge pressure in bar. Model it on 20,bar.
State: 45,bar
